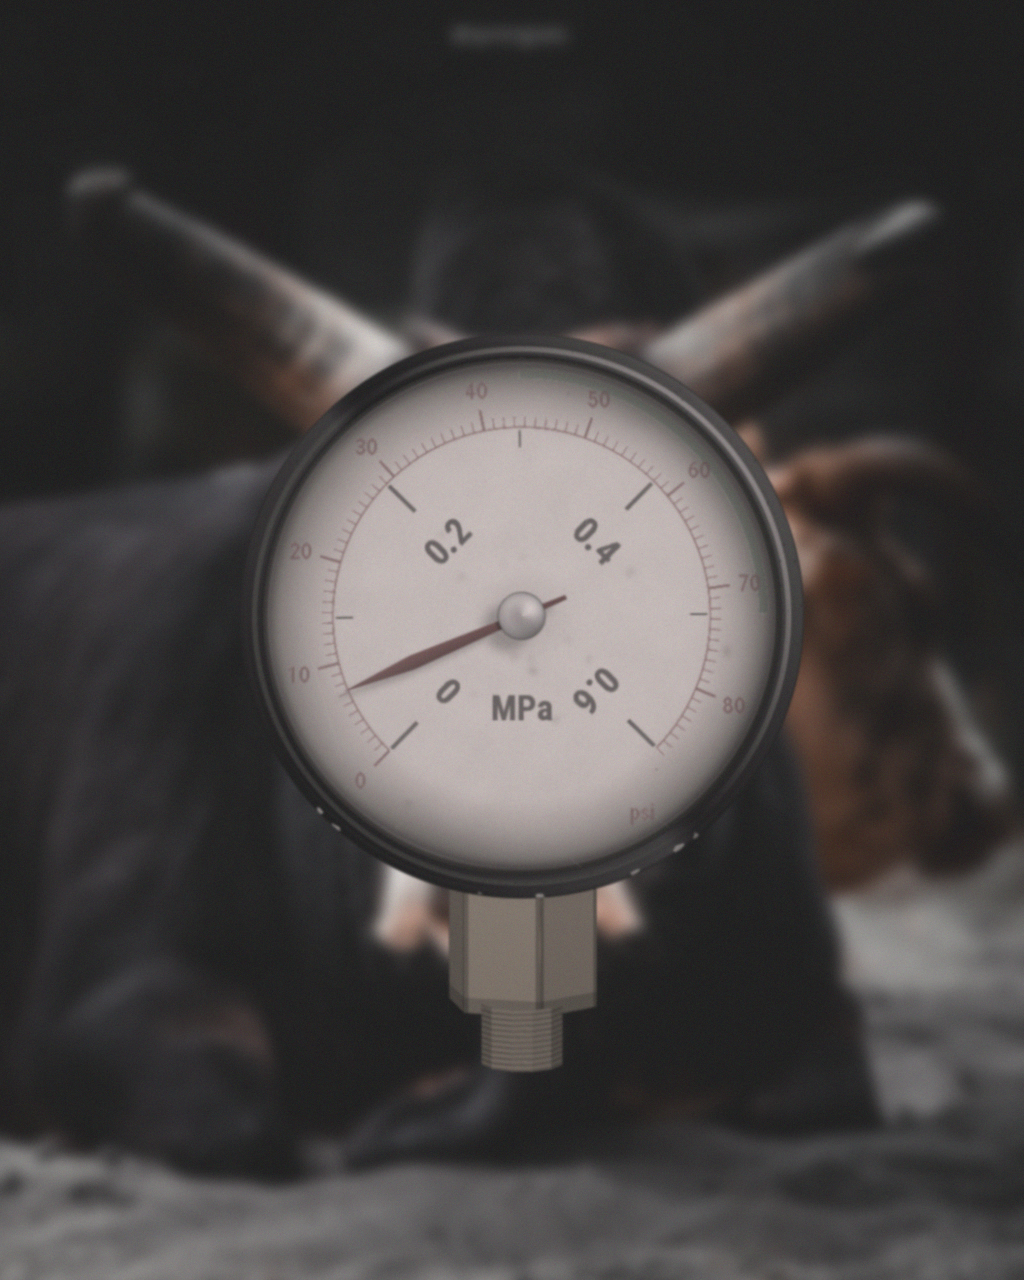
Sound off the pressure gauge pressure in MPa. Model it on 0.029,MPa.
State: 0.05,MPa
